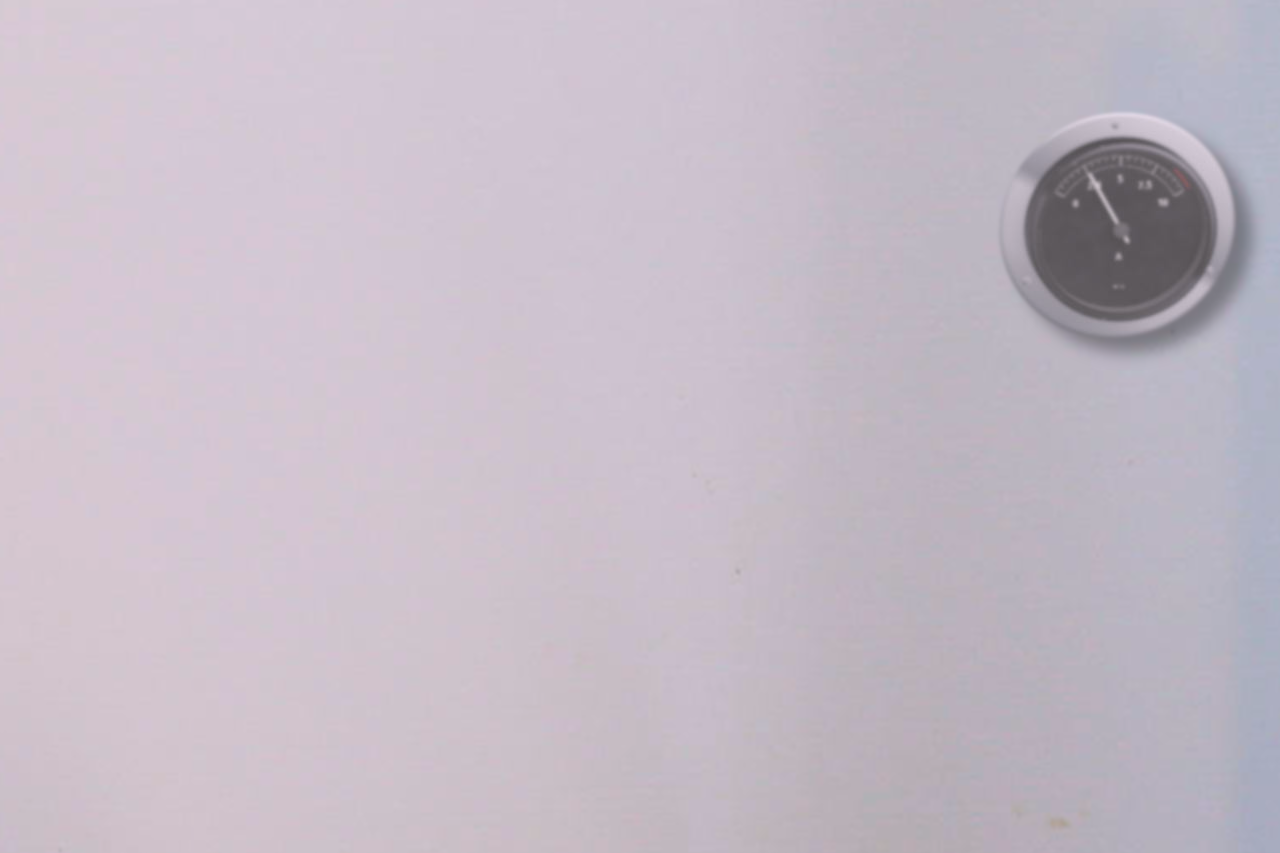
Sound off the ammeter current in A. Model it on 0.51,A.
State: 2.5,A
